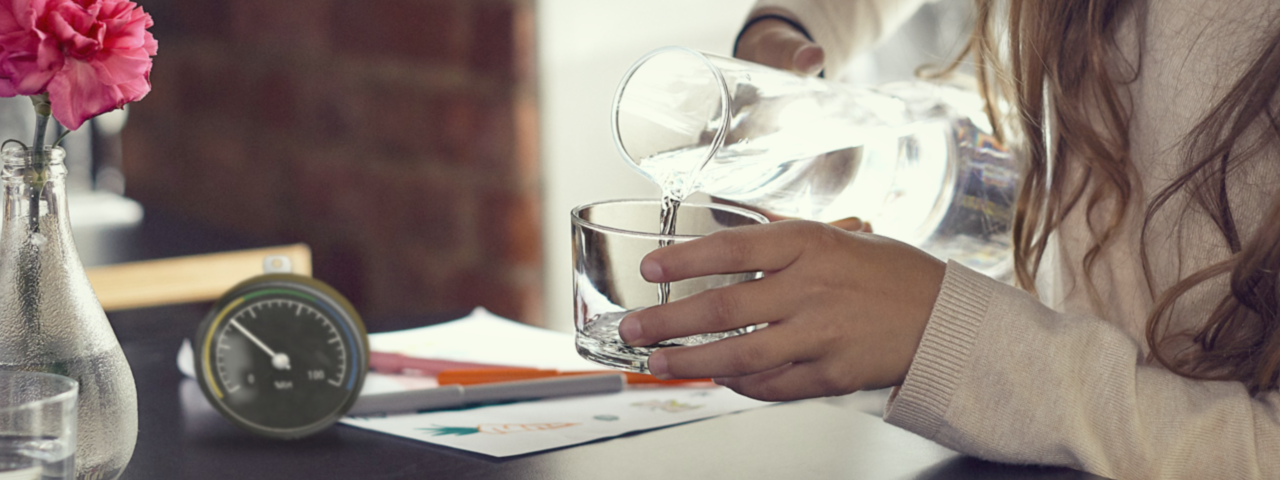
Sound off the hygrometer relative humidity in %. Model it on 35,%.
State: 32,%
